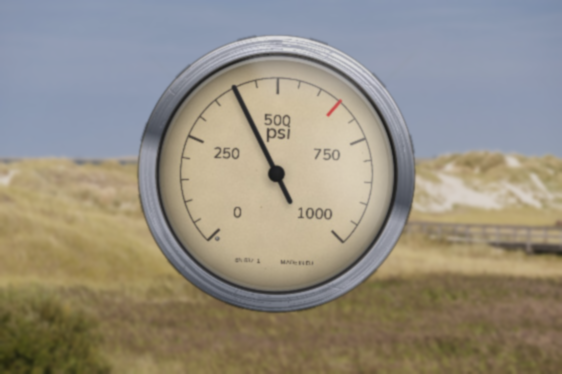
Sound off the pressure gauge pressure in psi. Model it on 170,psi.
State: 400,psi
